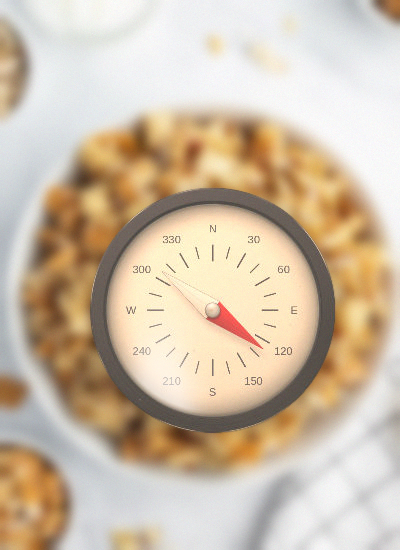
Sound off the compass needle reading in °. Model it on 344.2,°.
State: 127.5,°
